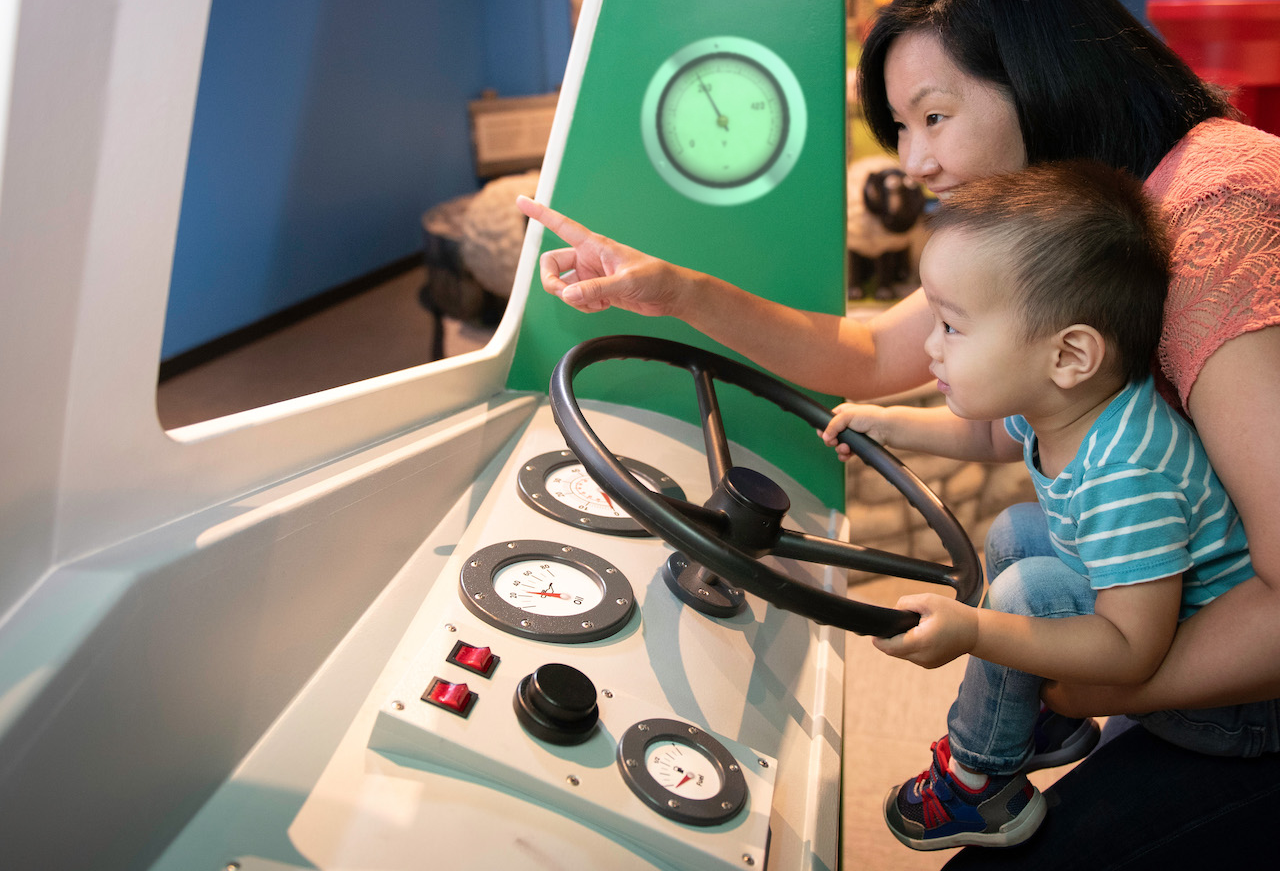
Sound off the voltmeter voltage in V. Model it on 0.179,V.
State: 200,V
